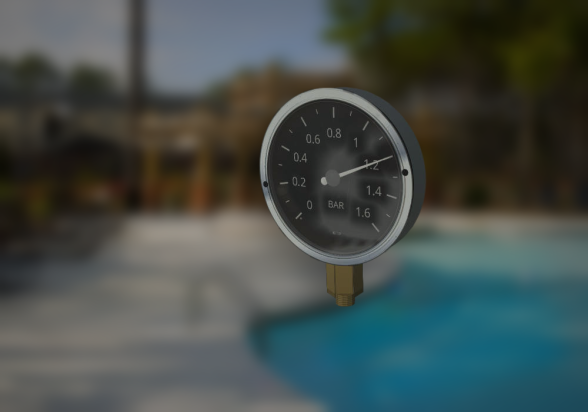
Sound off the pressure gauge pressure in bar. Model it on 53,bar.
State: 1.2,bar
